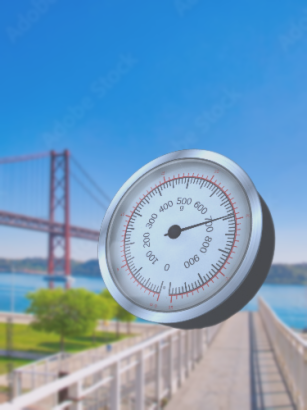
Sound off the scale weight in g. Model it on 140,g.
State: 700,g
